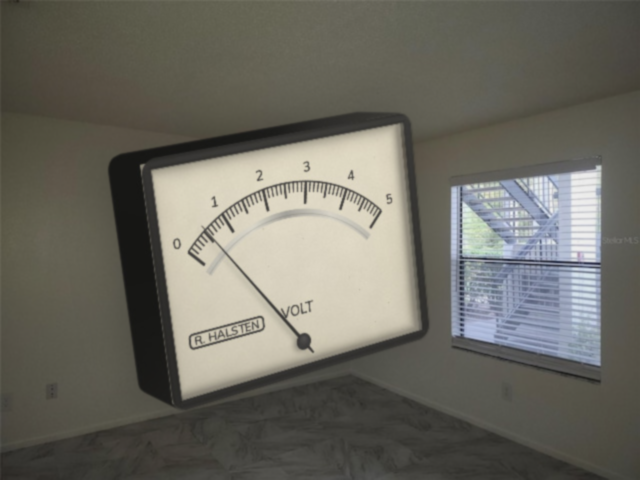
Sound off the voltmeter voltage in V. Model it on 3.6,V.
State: 0.5,V
